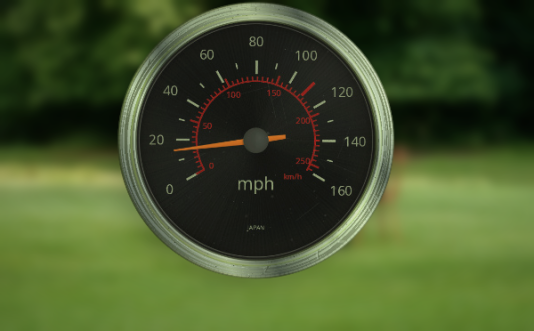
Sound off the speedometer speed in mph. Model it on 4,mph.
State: 15,mph
